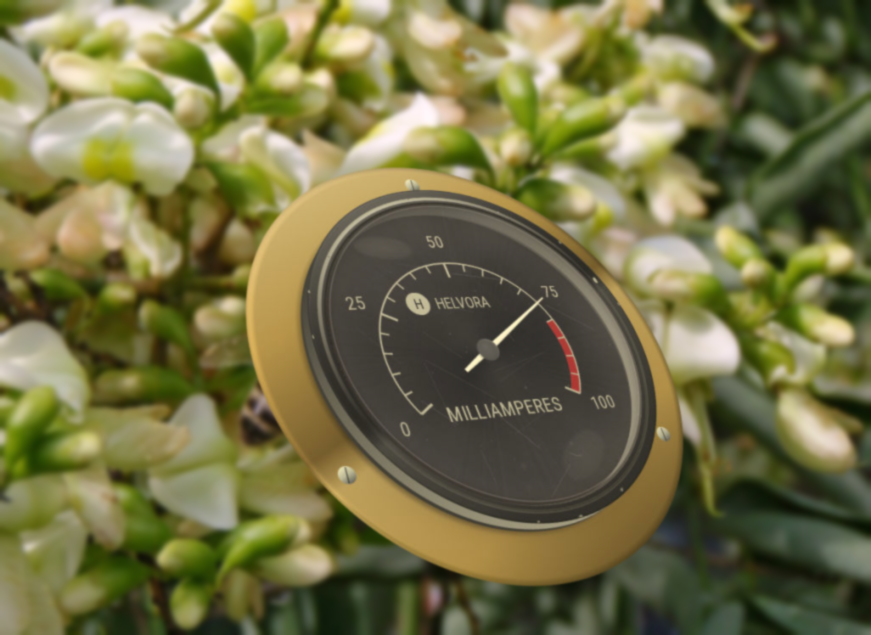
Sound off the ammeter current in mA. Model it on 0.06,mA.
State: 75,mA
